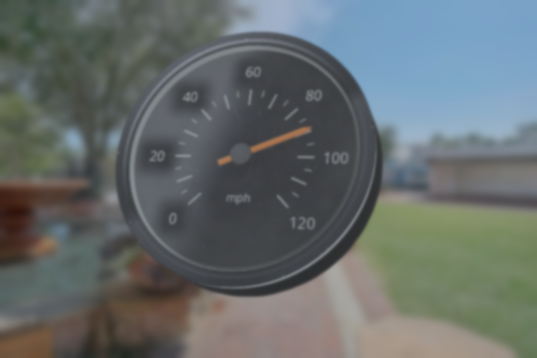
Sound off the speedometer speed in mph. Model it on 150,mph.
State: 90,mph
